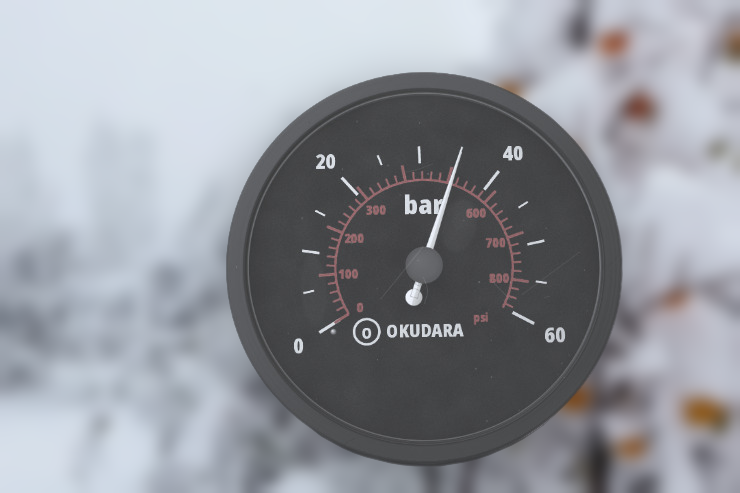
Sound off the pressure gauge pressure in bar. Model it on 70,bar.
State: 35,bar
